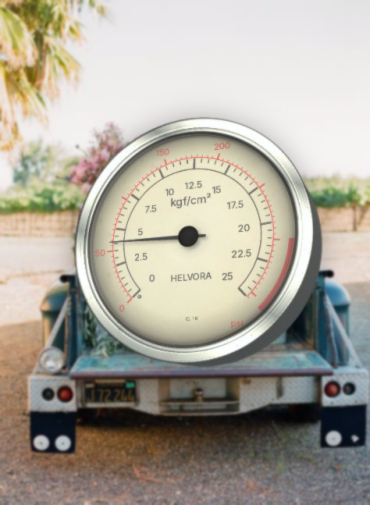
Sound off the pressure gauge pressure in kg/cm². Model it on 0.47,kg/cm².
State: 4,kg/cm²
